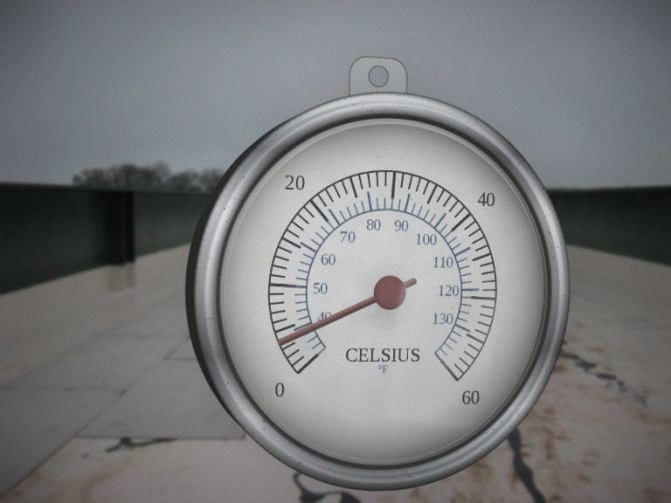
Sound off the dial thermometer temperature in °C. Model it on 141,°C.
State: 4,°C
